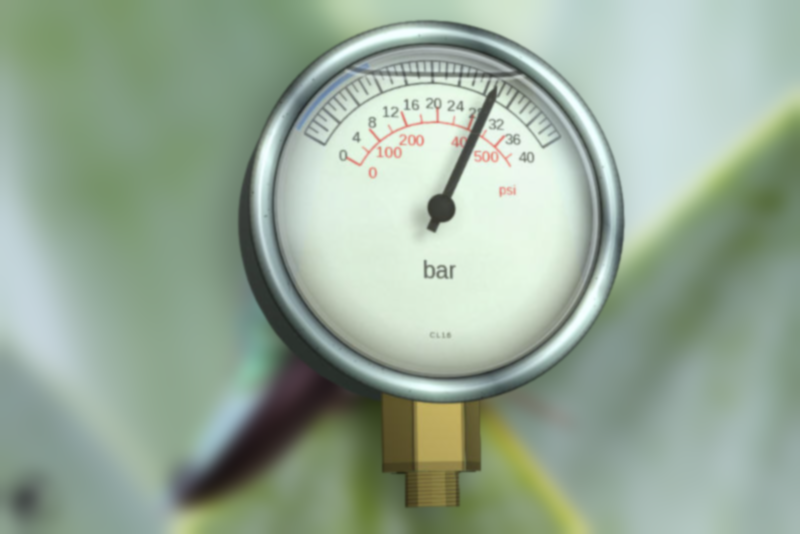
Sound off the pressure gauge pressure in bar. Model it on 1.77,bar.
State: 29,bar
